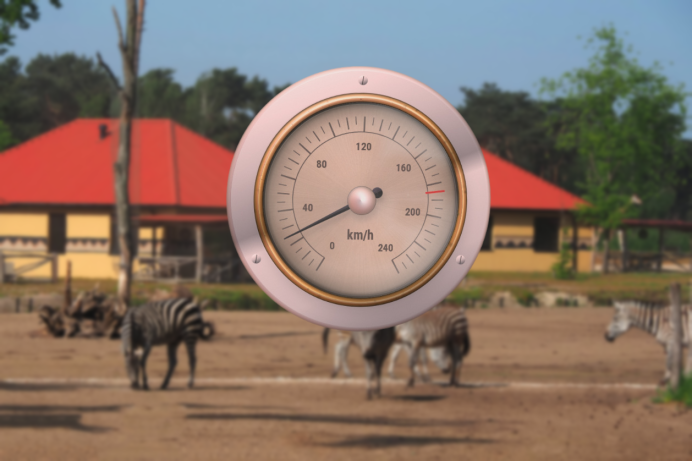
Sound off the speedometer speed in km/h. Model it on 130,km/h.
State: 25,km/h
